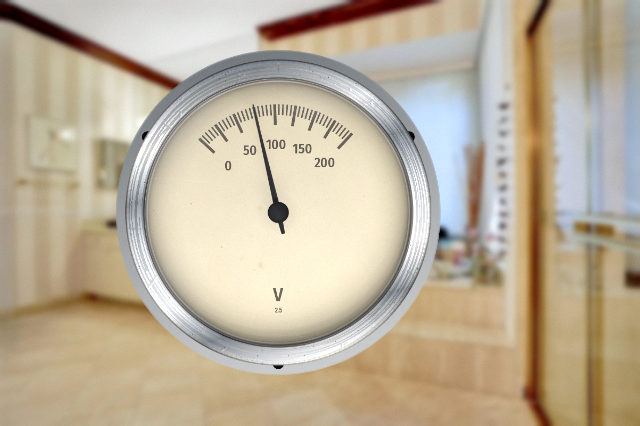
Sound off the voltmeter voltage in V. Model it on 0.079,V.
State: 75,V
